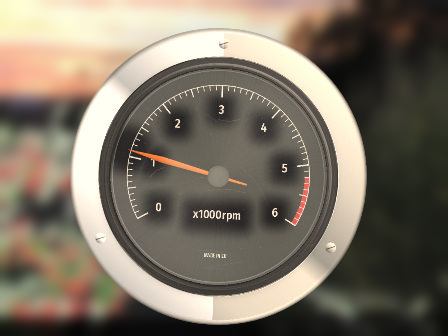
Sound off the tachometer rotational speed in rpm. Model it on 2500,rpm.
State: 1100,rpm
